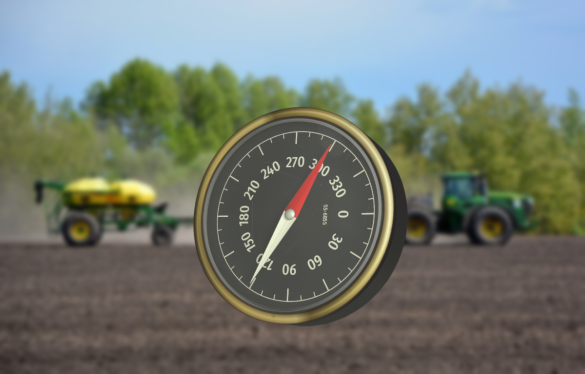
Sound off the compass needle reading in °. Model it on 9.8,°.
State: 300,°
